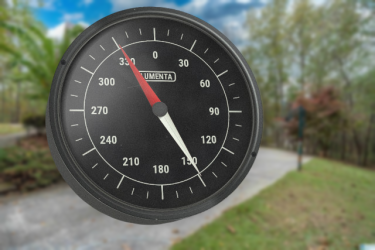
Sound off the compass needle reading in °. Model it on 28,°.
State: 330,°
